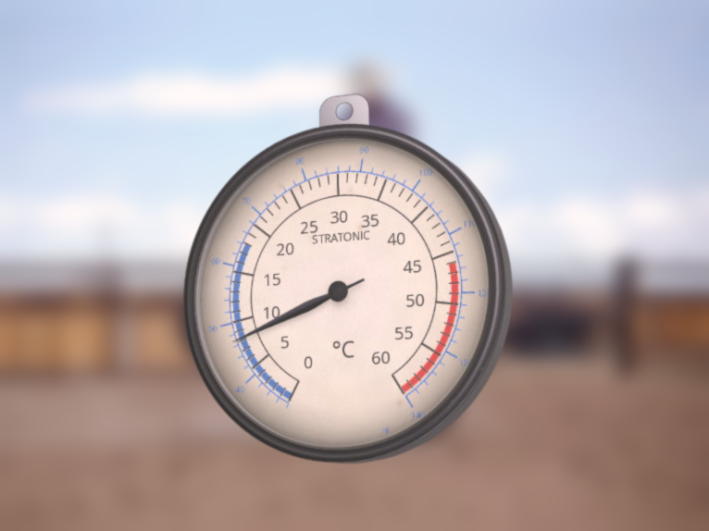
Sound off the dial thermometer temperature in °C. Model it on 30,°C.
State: 8,°C
